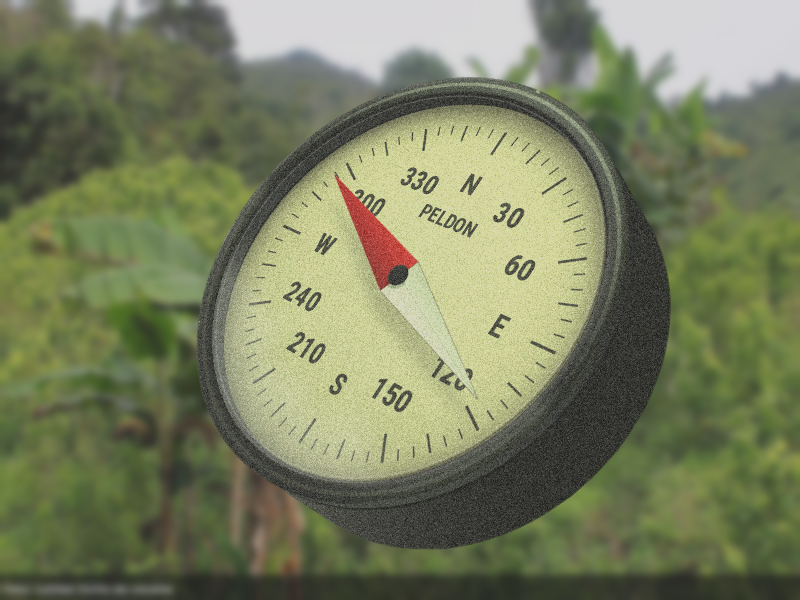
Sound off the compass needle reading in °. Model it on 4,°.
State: 295,°
